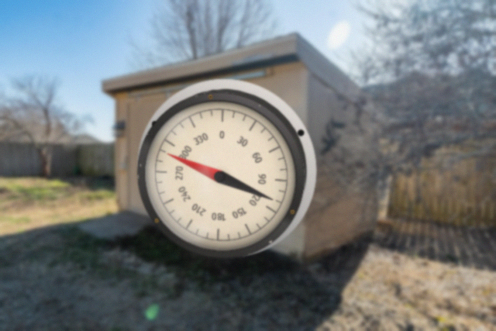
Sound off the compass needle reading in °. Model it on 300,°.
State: 290,°
